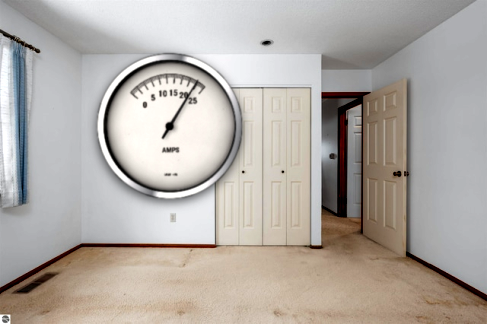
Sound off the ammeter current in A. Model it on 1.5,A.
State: 22.5,A
